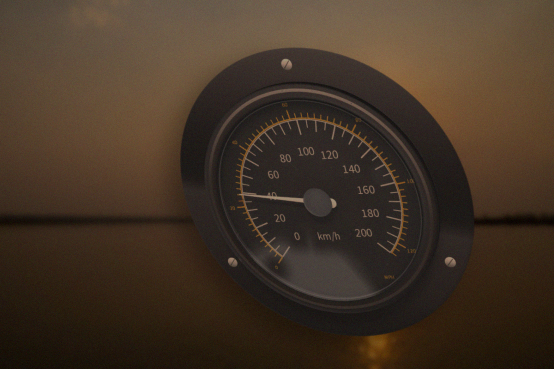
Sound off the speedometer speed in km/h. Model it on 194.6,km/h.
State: 40,km/h
